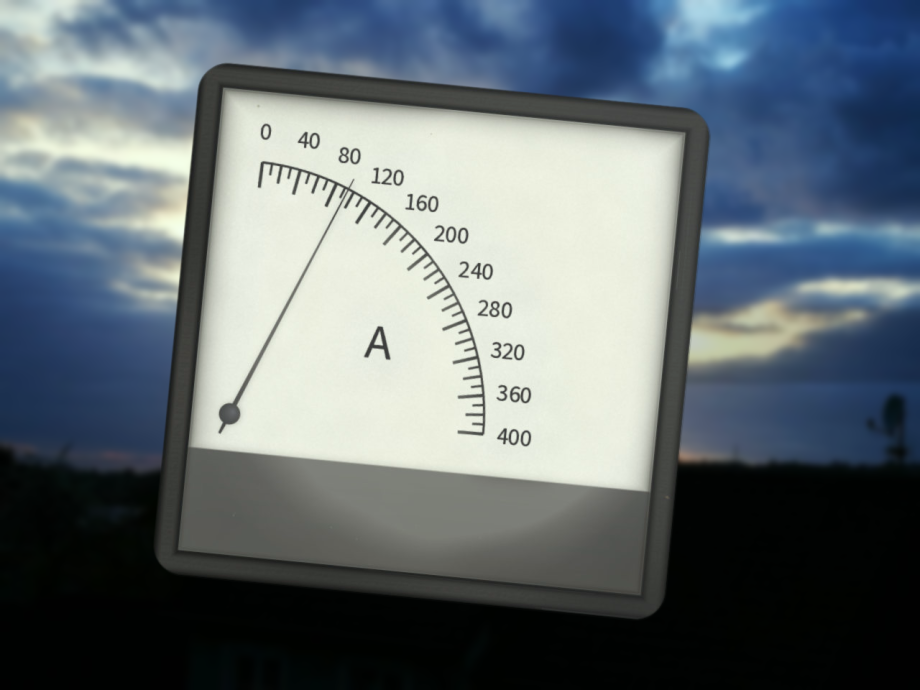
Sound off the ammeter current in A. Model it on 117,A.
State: 95,A
